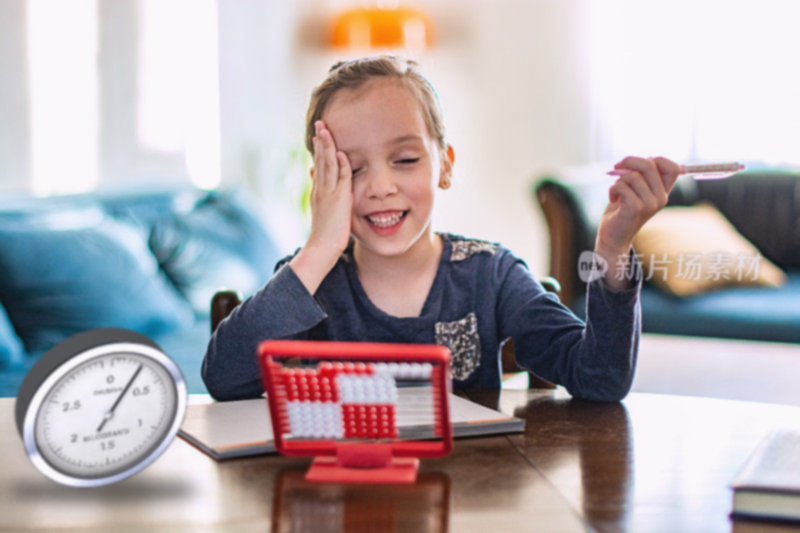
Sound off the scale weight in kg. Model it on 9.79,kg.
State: 0.25,kg
